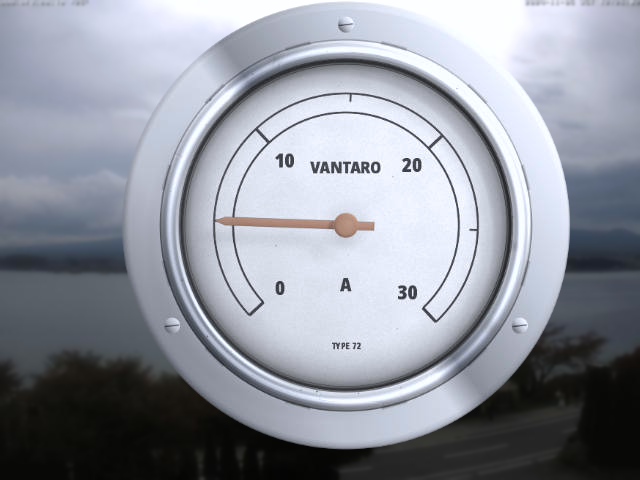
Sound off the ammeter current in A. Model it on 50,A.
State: 5,A
